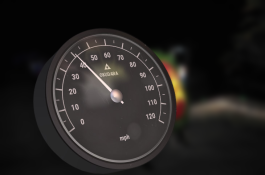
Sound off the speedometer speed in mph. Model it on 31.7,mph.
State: 40,mph
